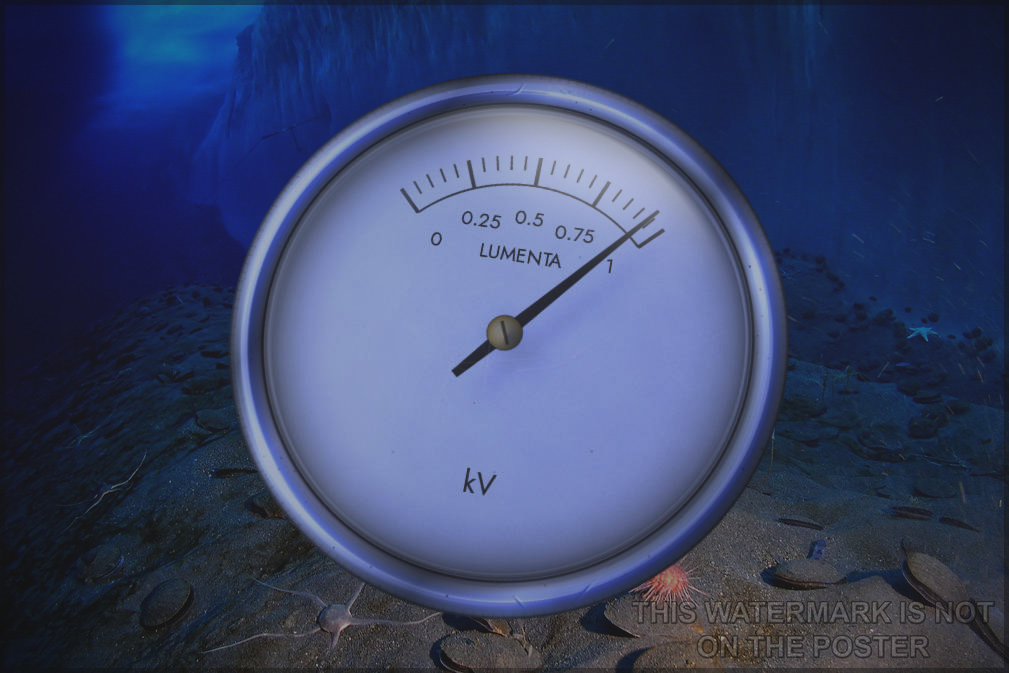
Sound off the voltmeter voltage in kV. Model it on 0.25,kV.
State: 0.95,kV
